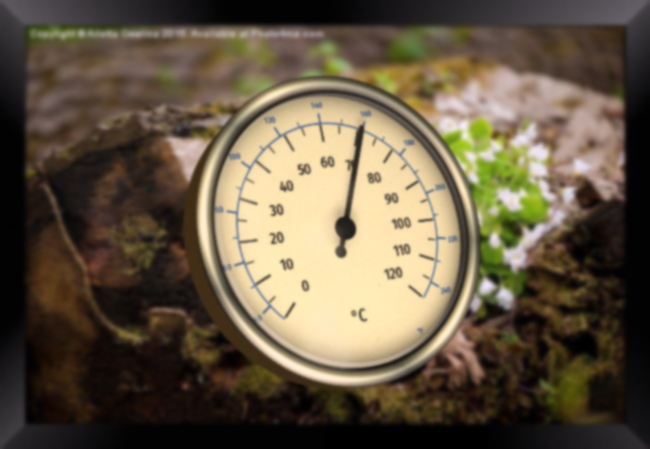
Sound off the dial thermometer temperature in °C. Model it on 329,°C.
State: 70,°C
